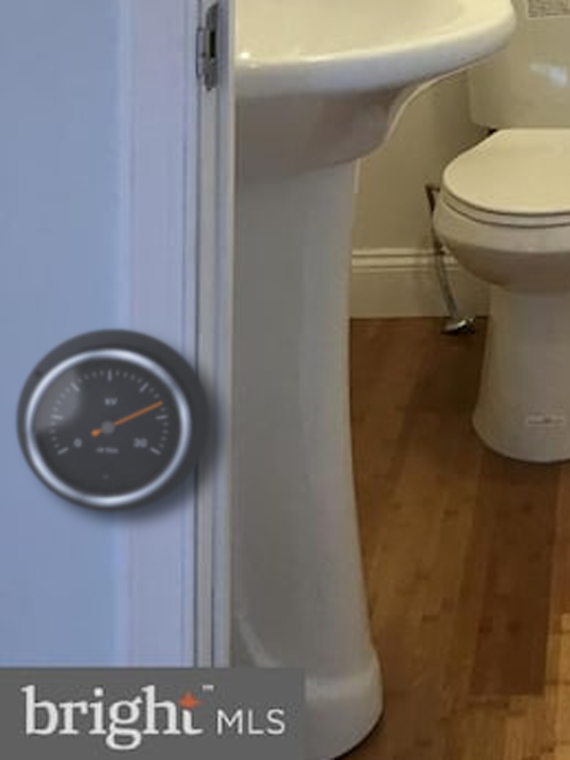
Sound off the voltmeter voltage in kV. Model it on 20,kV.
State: 23,kV
